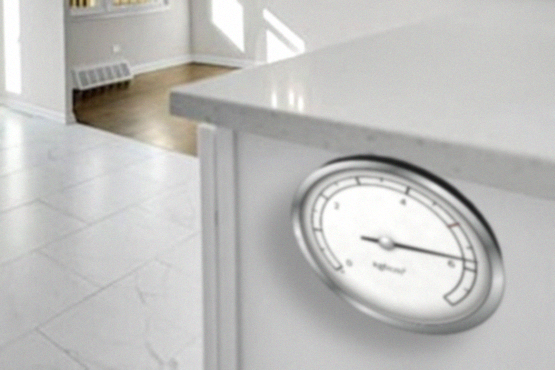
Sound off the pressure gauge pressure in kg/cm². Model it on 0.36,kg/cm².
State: 5.75,kg/cm²
